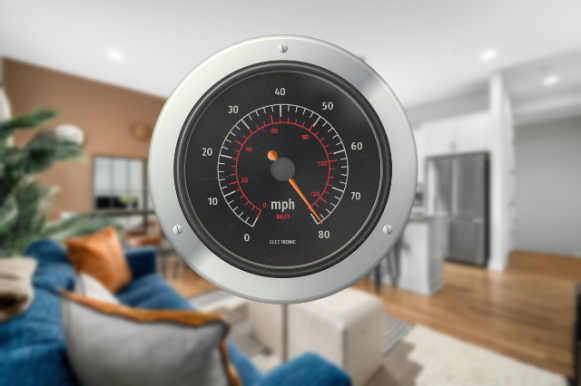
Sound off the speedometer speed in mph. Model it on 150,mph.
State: 79,mph
